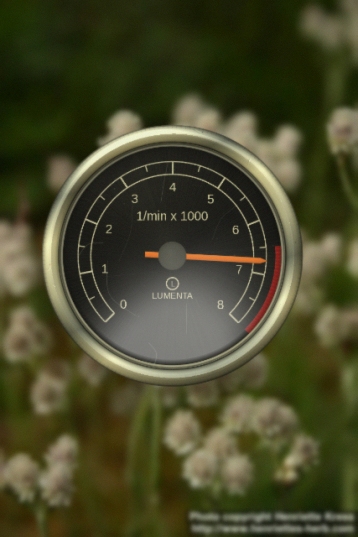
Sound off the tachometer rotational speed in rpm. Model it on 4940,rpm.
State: 6750,rpm
